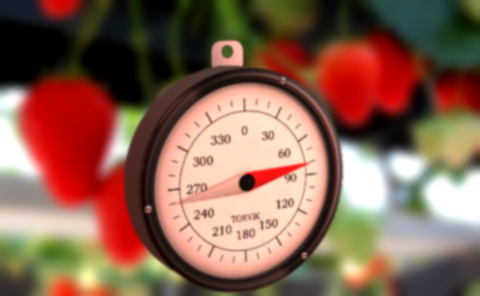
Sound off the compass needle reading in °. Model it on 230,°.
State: 80,°
